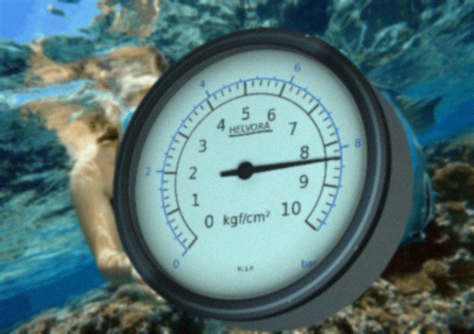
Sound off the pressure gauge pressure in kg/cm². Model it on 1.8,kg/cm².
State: 8.4,kg/cm²
